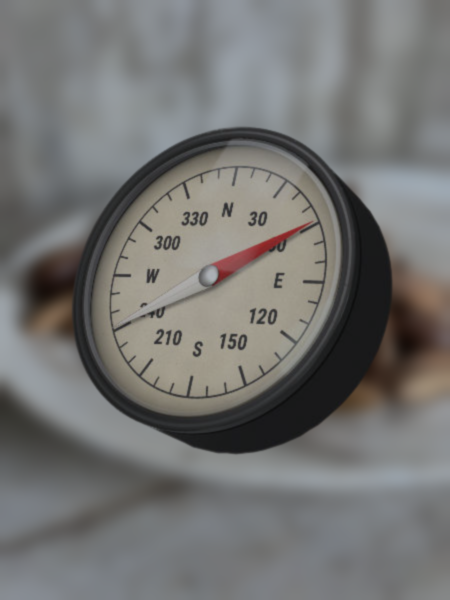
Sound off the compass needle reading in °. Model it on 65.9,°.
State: 60,°
